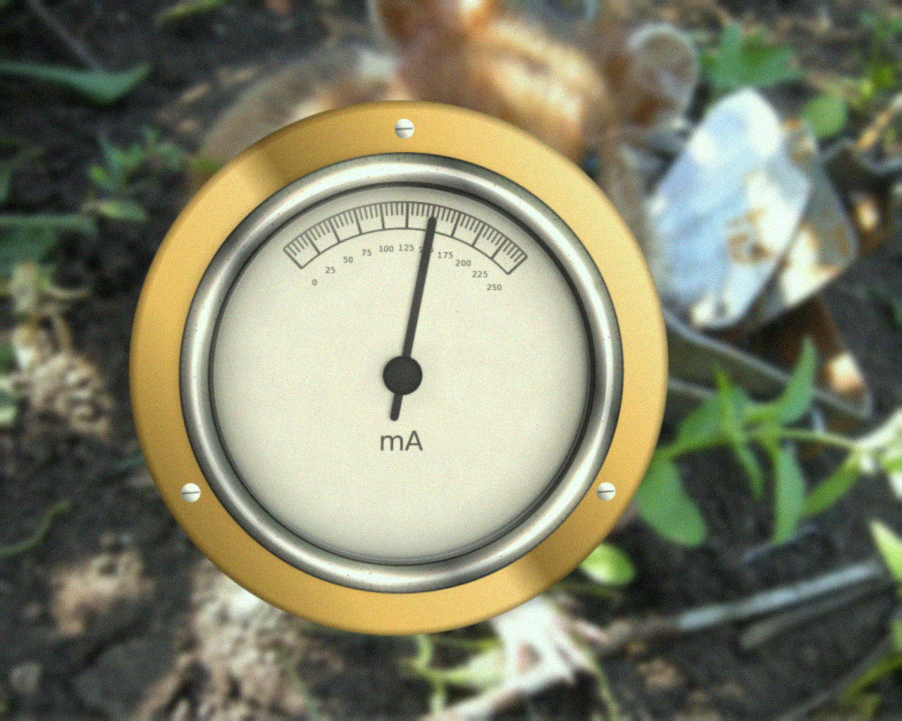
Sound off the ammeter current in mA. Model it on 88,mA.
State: 150,mA
